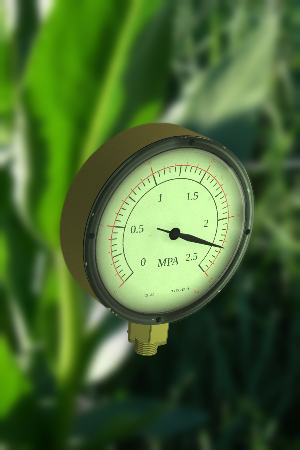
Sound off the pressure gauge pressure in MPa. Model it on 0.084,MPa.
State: 2.25,MPa
